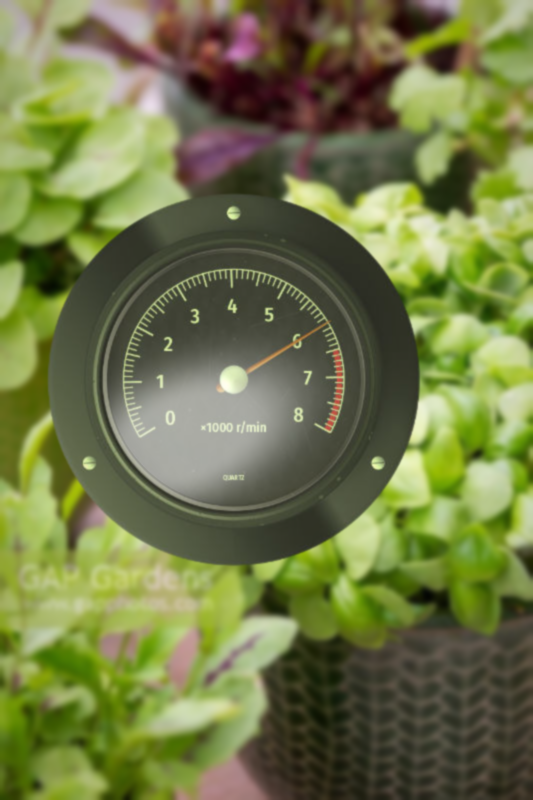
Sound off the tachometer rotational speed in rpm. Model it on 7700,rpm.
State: 6000,rpm
